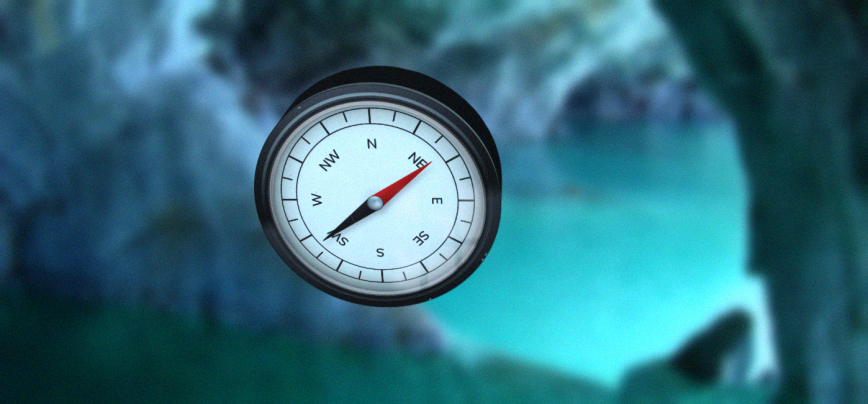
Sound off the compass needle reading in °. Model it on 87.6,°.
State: 52.5,°
